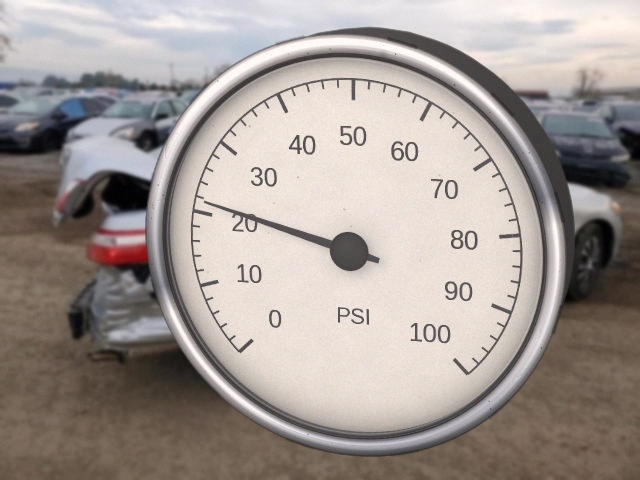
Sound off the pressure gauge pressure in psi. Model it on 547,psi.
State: 22,psi
